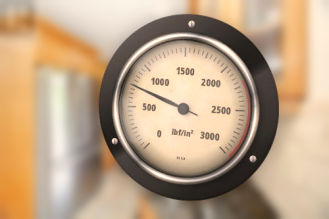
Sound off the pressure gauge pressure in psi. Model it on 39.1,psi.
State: 750,psi
